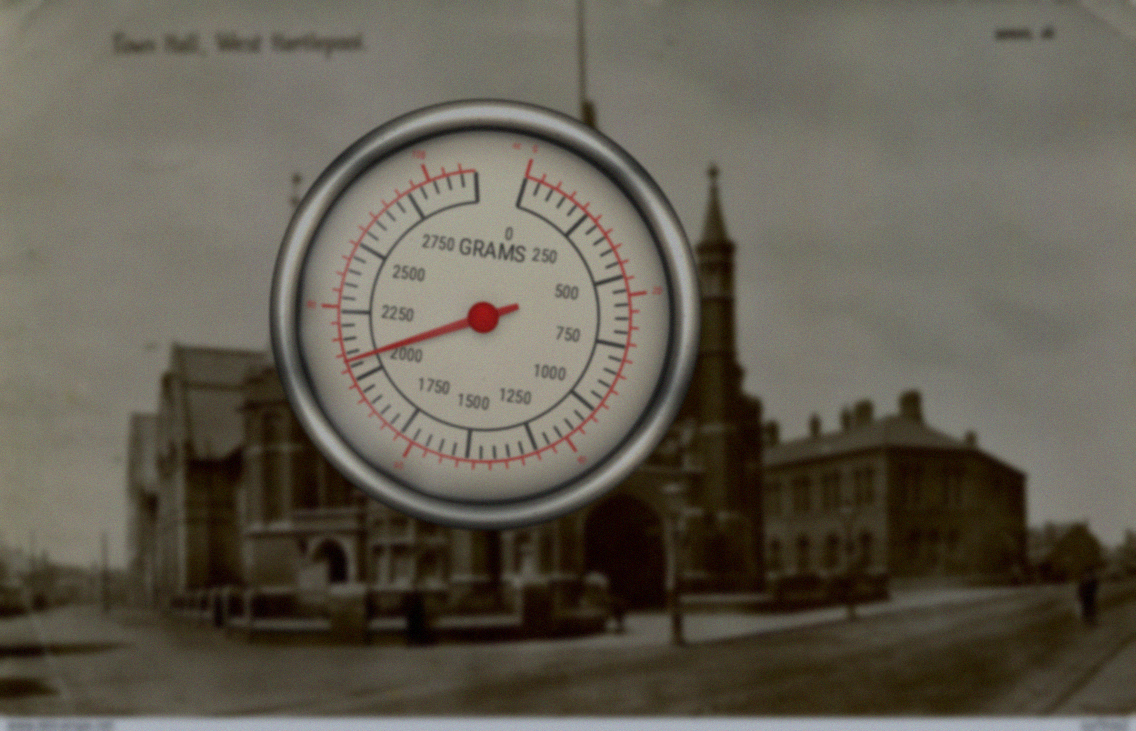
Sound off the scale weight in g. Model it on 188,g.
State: 2075,g
